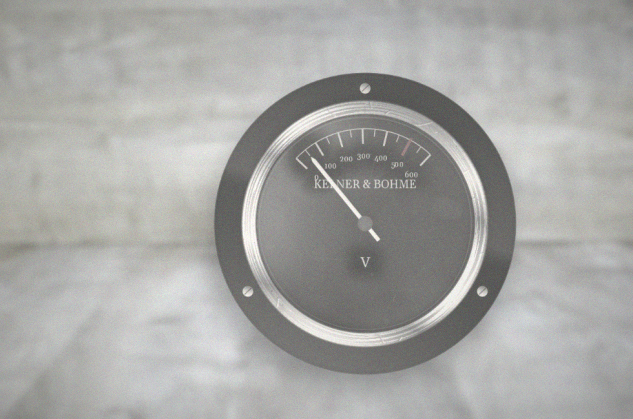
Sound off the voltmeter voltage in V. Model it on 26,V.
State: 50,V
